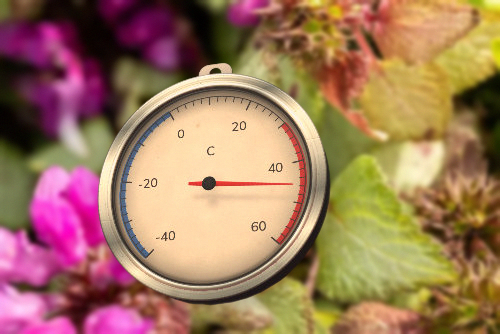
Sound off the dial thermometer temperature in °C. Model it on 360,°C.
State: 46,°C
